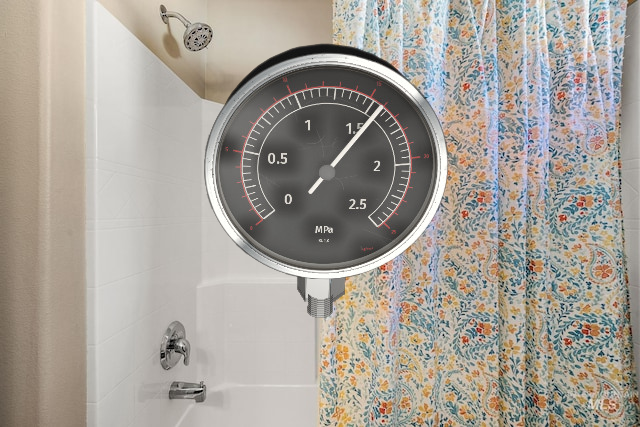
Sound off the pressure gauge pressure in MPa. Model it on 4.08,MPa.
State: 1.55,MPa
